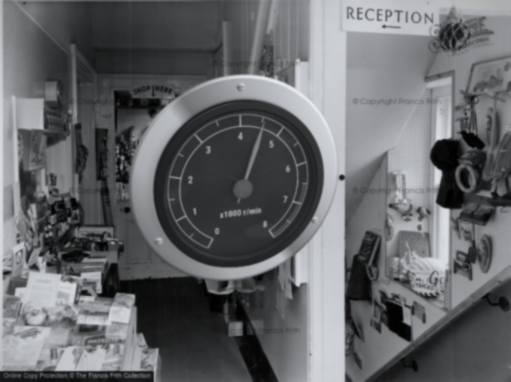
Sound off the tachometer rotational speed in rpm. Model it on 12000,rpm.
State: 4500,rpm
